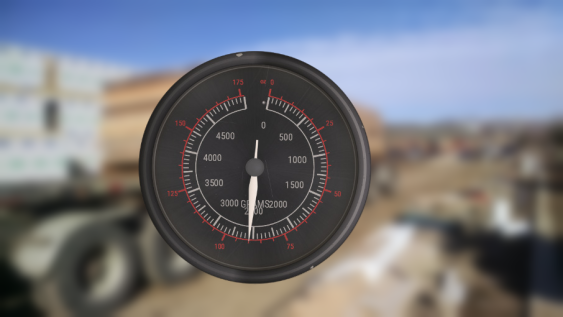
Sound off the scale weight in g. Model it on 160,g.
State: 2550,g
